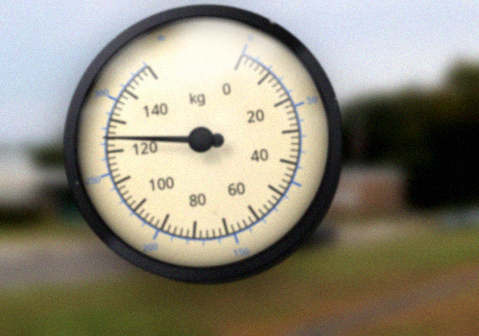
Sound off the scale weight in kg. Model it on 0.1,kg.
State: 124,kg
